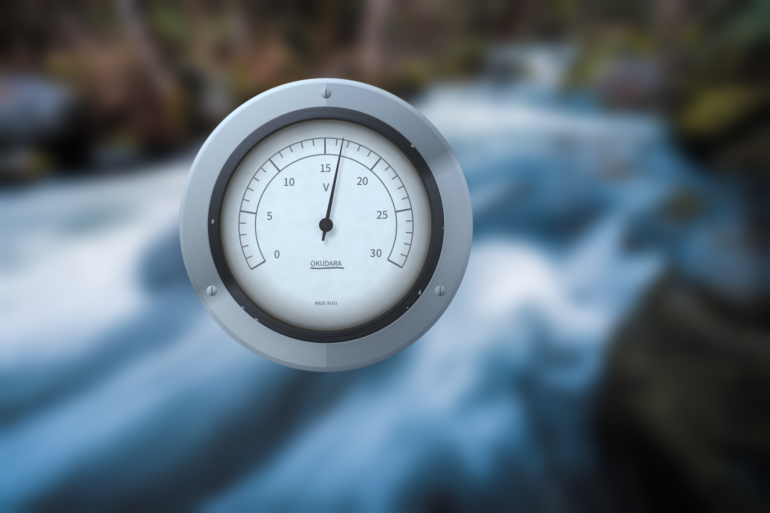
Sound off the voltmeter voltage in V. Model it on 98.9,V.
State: 16.5,V
